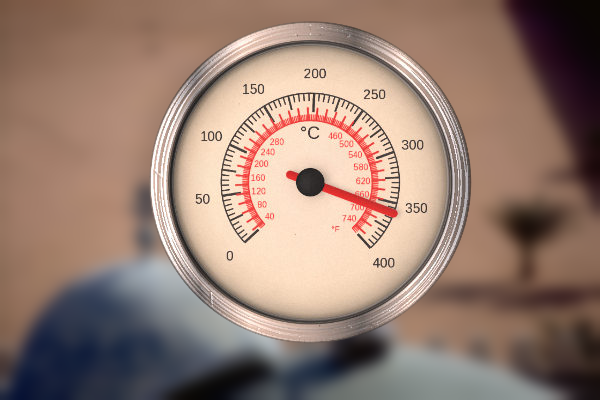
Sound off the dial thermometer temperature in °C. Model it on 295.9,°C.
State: 360,°C
